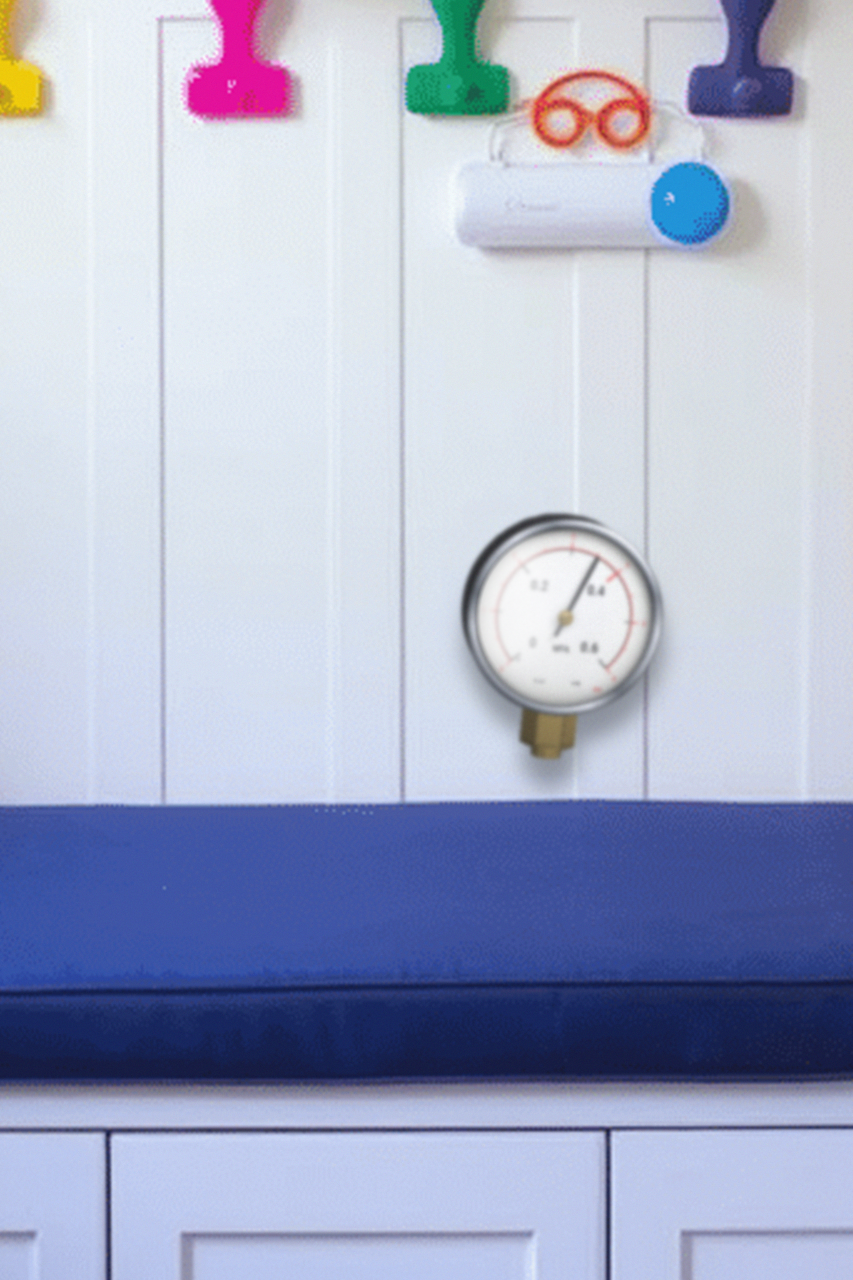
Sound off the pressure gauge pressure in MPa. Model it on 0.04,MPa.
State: 0.35,MPa
